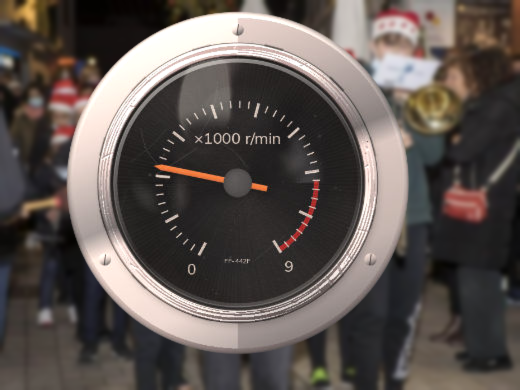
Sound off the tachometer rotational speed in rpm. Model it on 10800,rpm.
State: 2200,rpm
